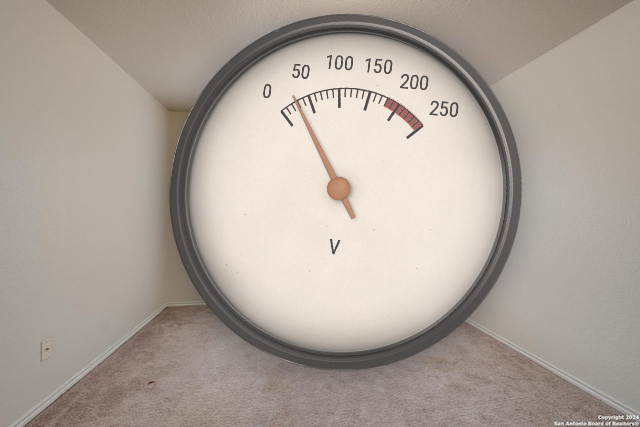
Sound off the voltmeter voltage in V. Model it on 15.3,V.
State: 30,V
